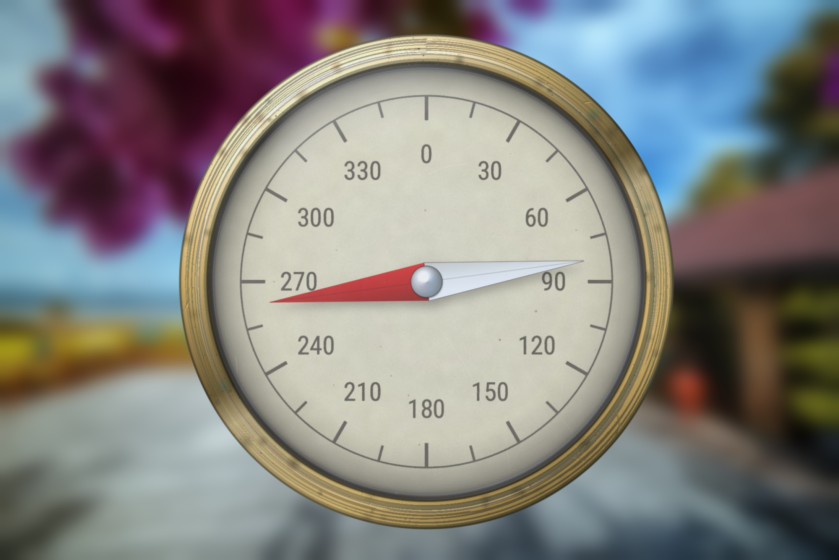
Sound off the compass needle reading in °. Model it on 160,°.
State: 262.5,°
